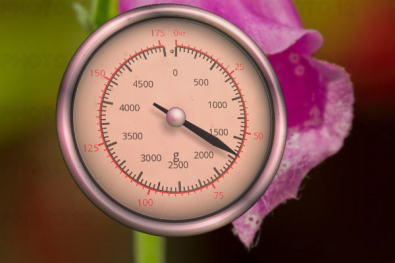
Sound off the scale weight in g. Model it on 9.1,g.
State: 1700,g
